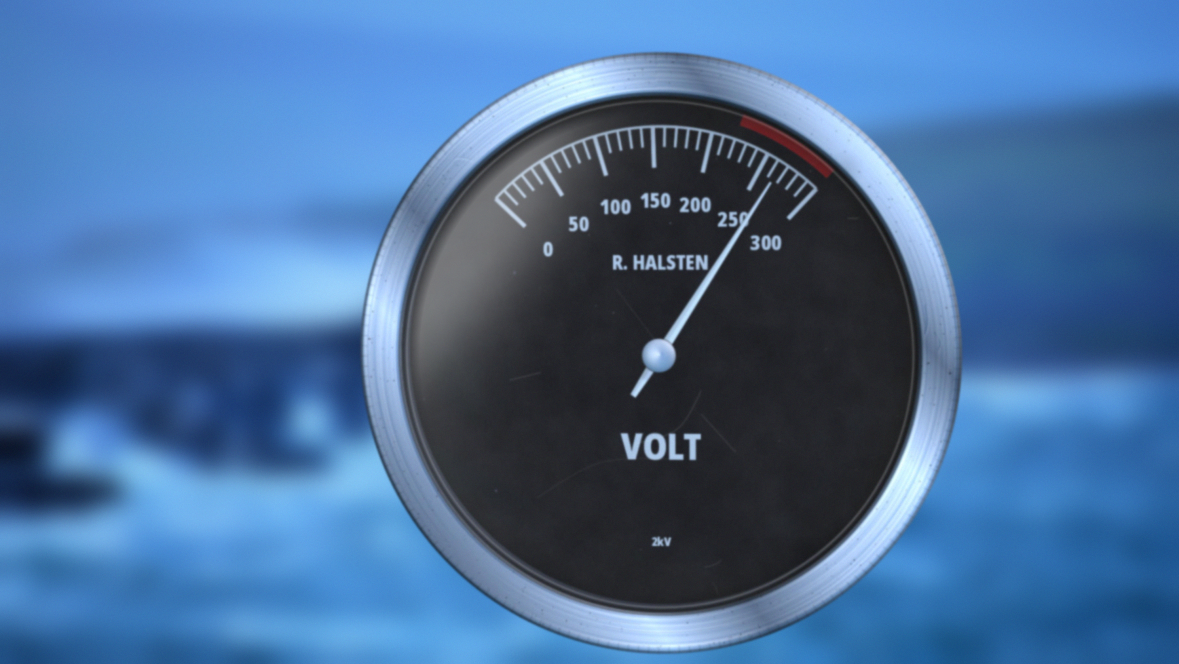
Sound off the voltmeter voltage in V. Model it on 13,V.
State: 265,V
